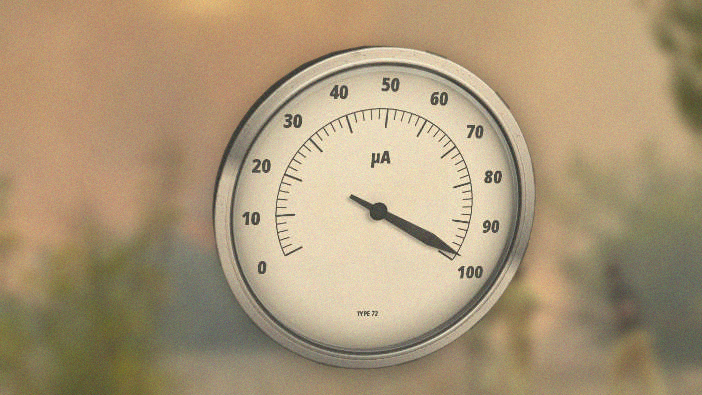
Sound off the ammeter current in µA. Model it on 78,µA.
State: 98,µA
